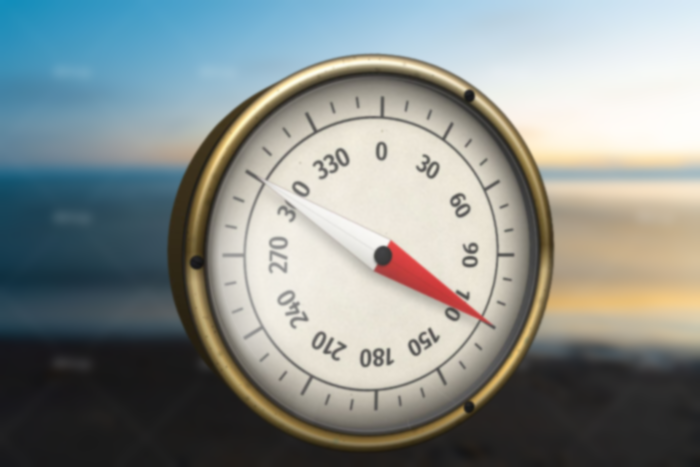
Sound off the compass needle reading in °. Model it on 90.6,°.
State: 120,°
